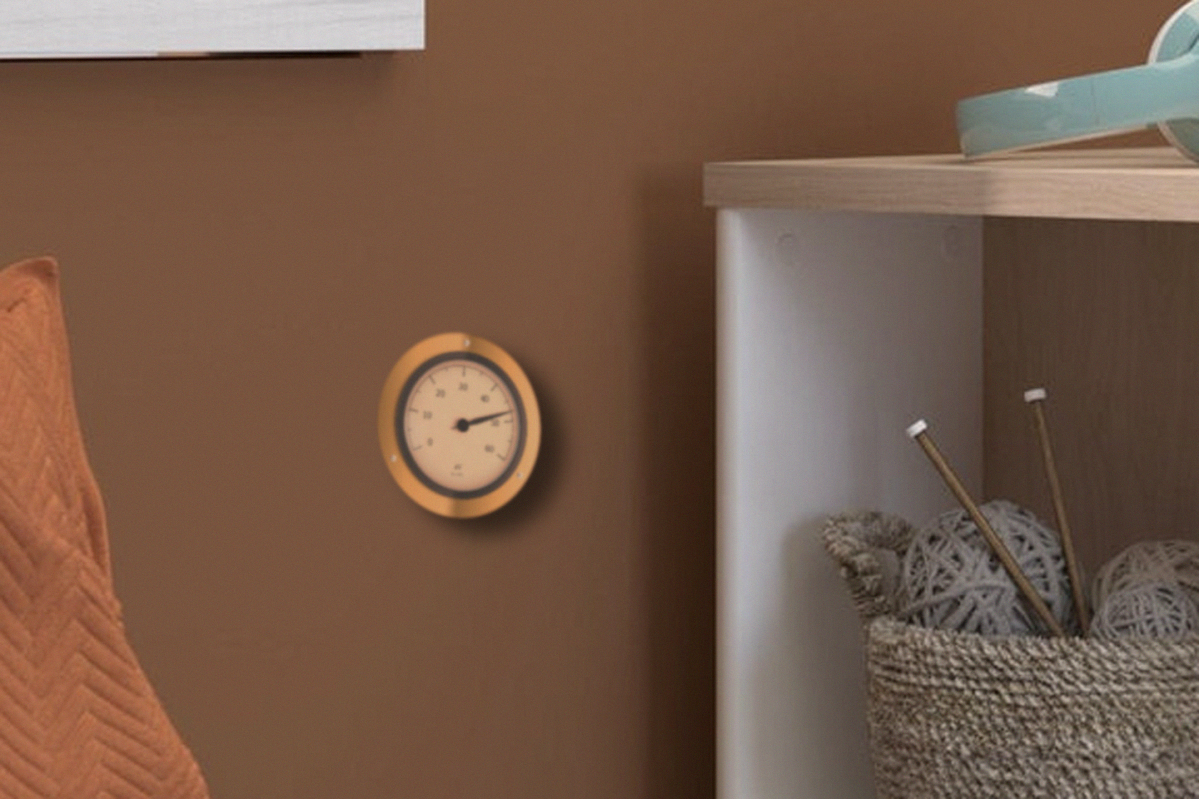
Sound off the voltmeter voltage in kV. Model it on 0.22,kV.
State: 47.5,kV
